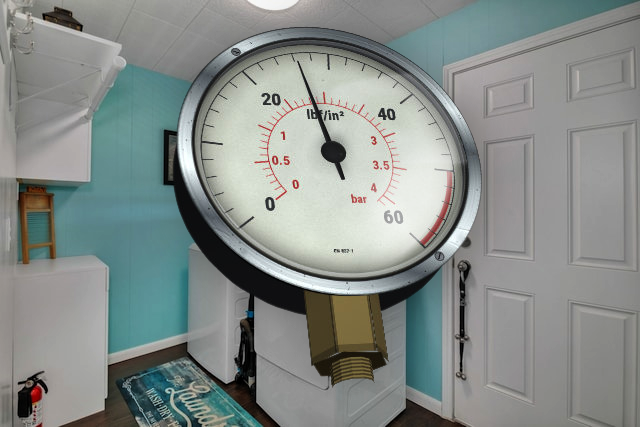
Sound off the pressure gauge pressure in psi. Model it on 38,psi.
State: 26,psi
